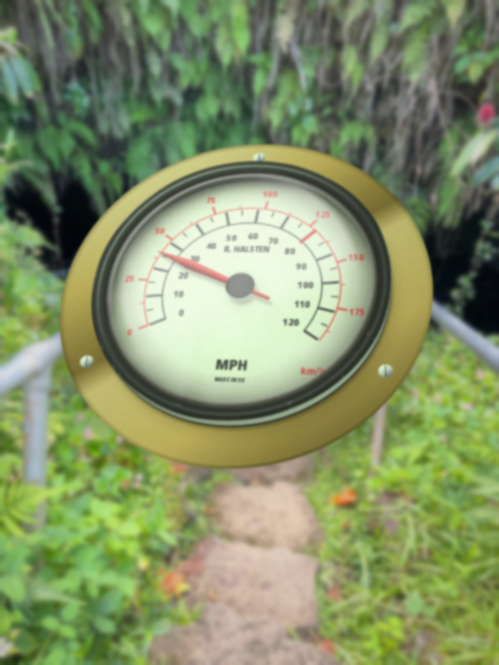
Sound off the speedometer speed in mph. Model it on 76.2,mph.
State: 25,mph
